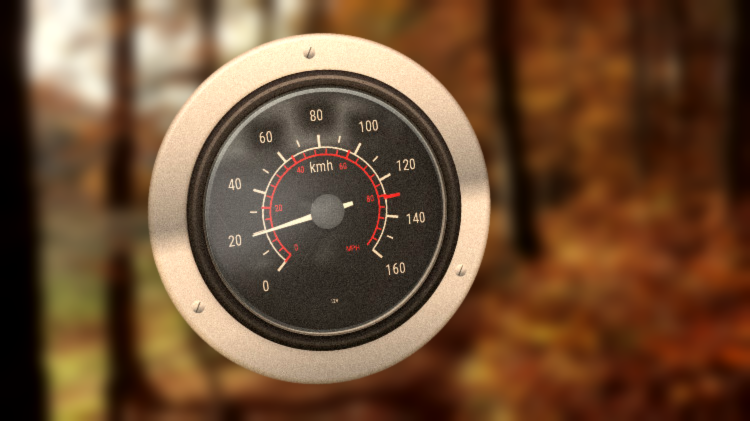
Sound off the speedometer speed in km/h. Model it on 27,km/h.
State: 20,km/h
